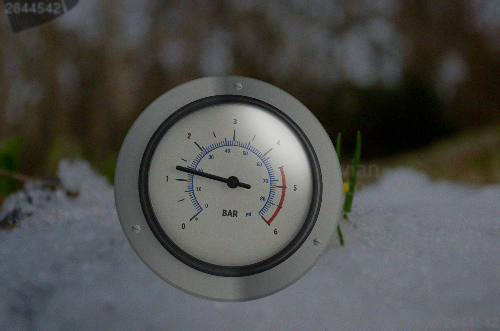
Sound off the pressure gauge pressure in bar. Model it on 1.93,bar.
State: 1.25,bar
